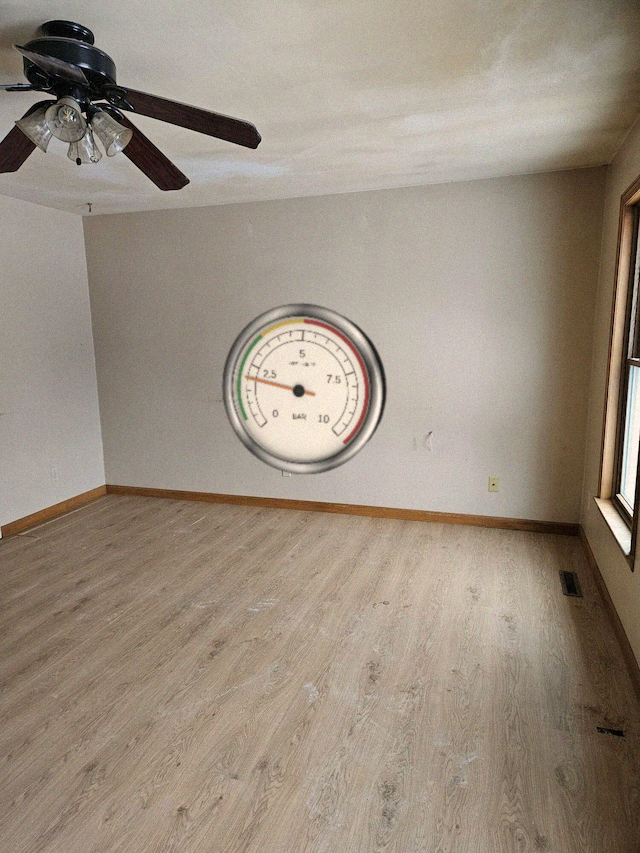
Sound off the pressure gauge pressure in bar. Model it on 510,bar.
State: 2,bar
